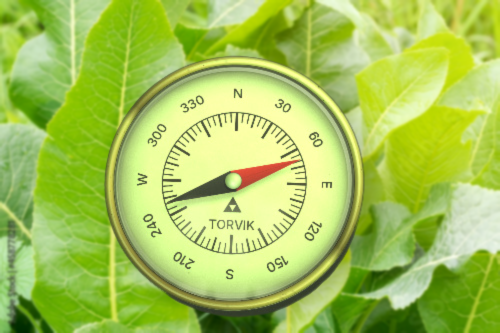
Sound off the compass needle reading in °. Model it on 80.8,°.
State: 70,°
